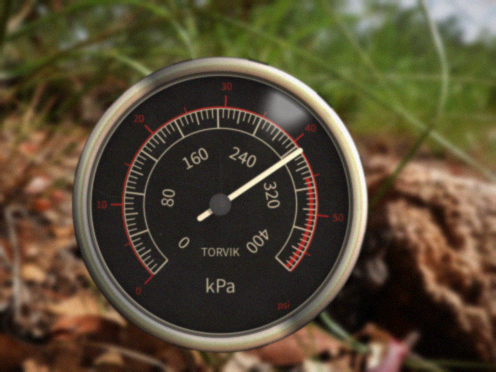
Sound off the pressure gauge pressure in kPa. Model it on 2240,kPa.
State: 285,kPa
